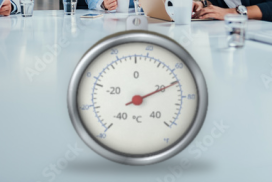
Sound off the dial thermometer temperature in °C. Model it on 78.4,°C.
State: 20,°C
